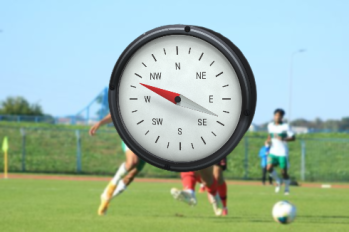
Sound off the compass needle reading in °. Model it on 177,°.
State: 292.5,°
